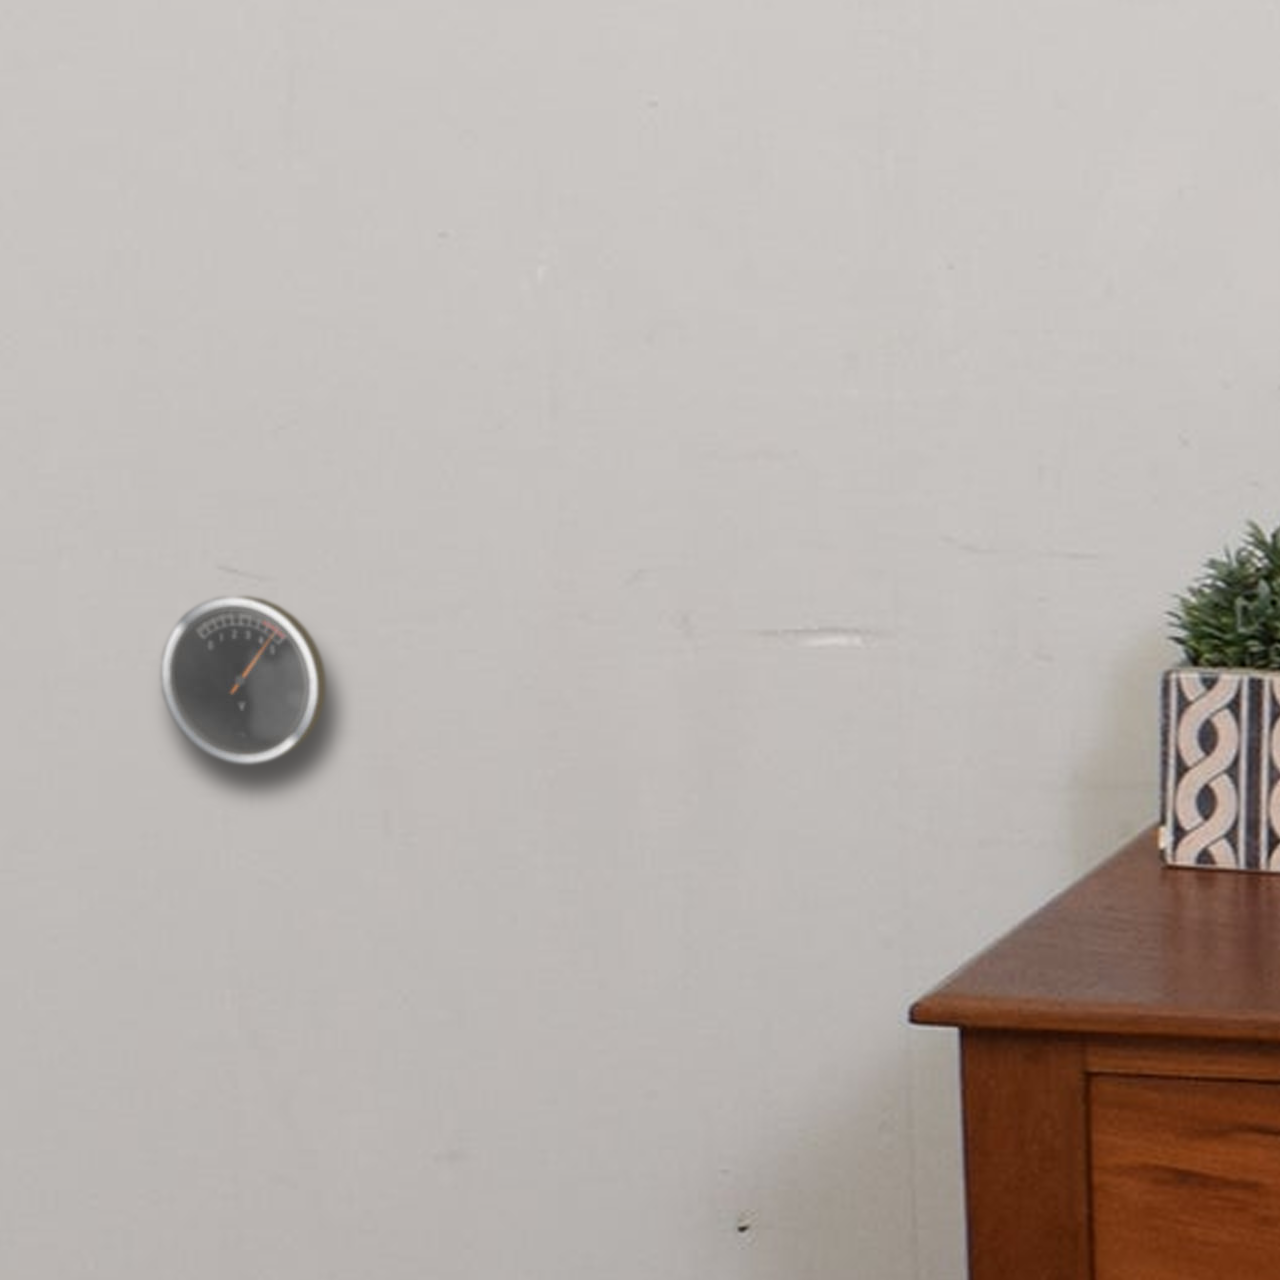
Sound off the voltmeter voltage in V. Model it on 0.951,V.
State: 4.5,V
